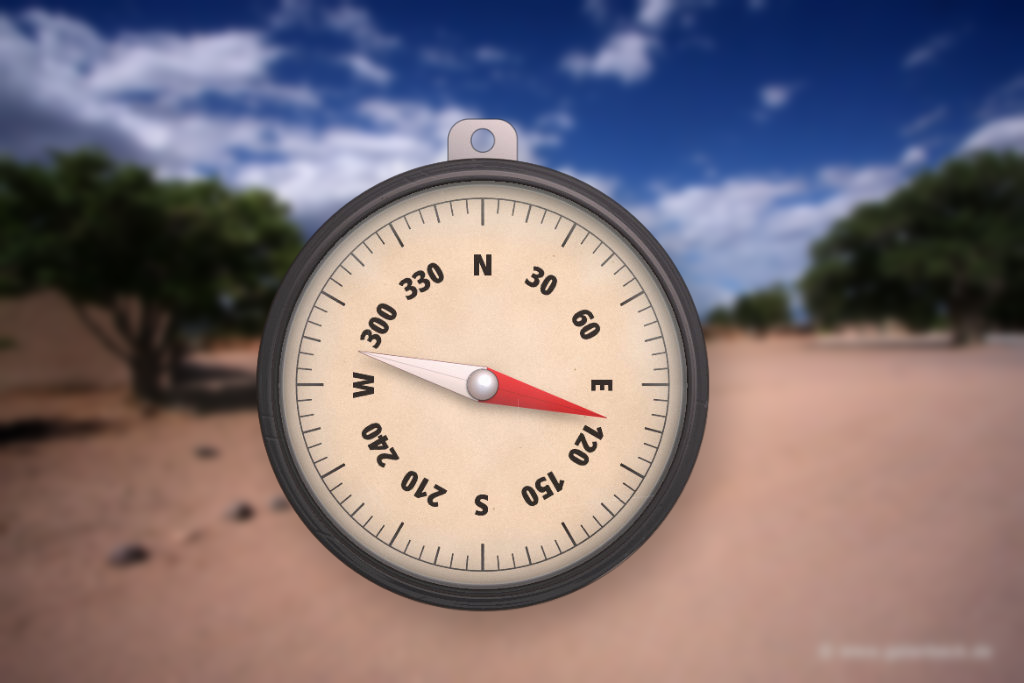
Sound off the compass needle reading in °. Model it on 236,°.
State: 105,°
